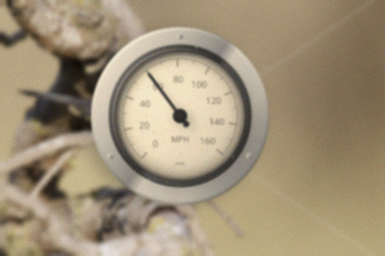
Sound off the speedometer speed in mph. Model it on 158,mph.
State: 60,mph
